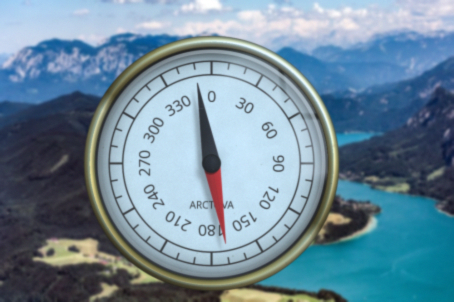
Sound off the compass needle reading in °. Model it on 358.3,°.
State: 170,°
